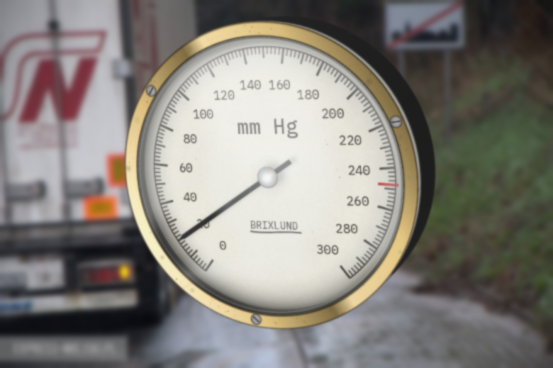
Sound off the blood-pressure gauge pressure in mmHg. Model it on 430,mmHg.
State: 20,mmHg
